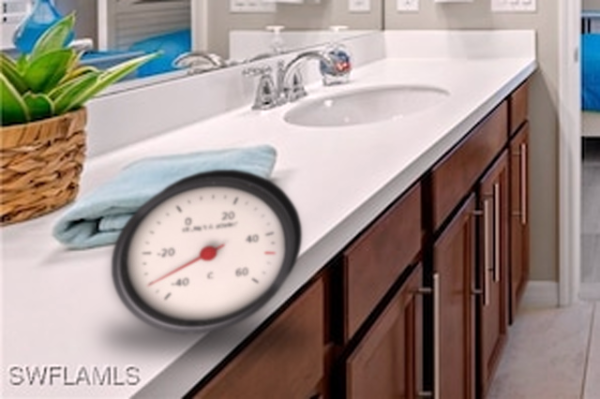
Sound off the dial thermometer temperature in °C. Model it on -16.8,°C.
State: -32,°C
